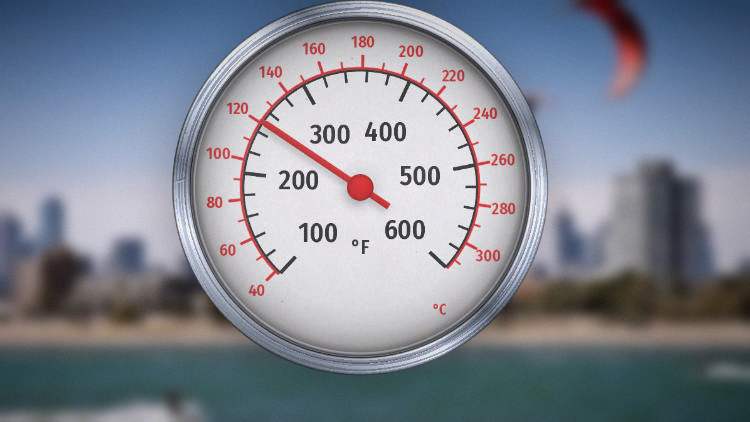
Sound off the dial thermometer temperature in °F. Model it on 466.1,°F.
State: 250,°F
